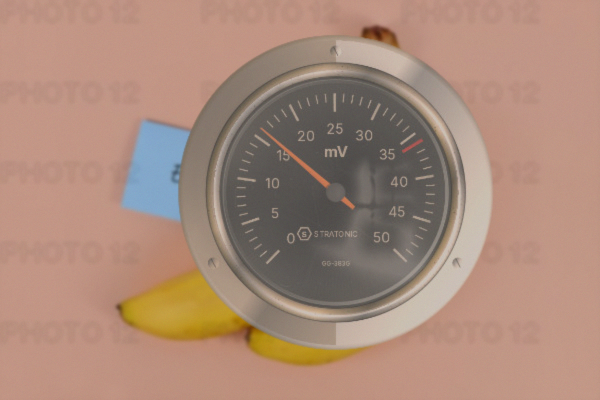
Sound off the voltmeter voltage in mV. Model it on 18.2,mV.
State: 16,mV
